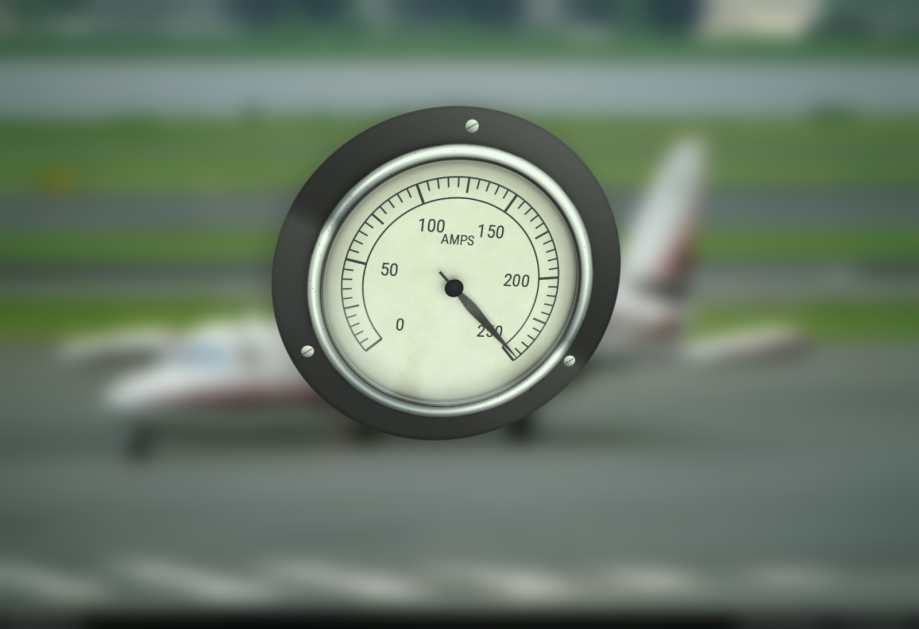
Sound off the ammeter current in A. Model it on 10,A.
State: 247.5,A
